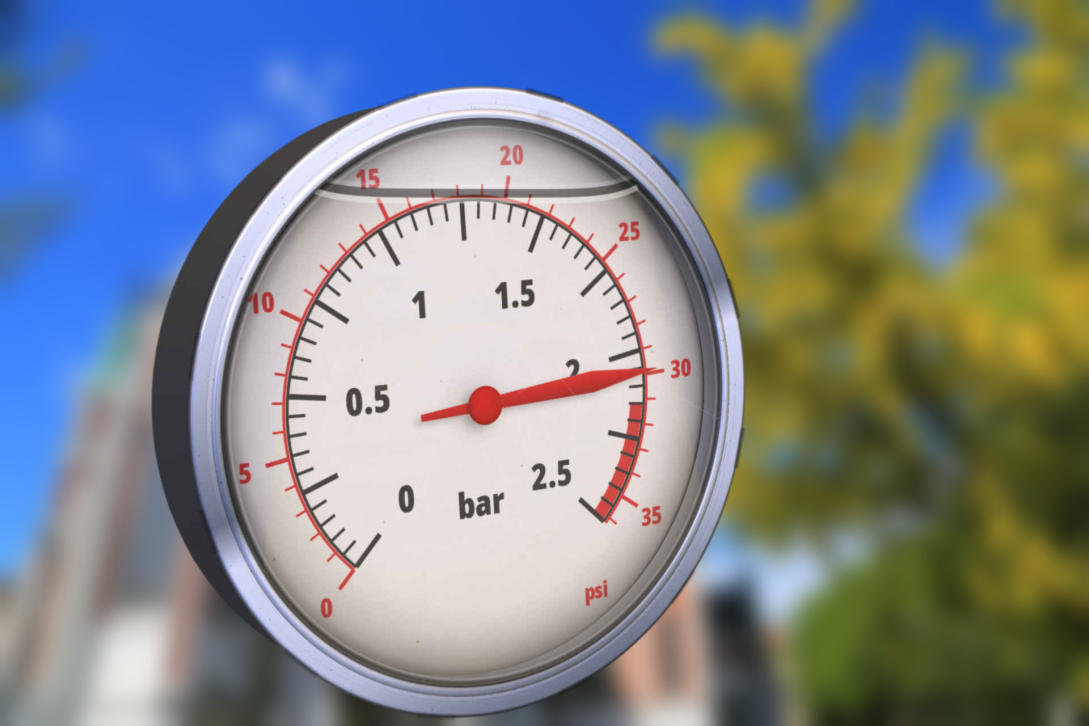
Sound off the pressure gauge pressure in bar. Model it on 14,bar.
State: 2.05,bar
